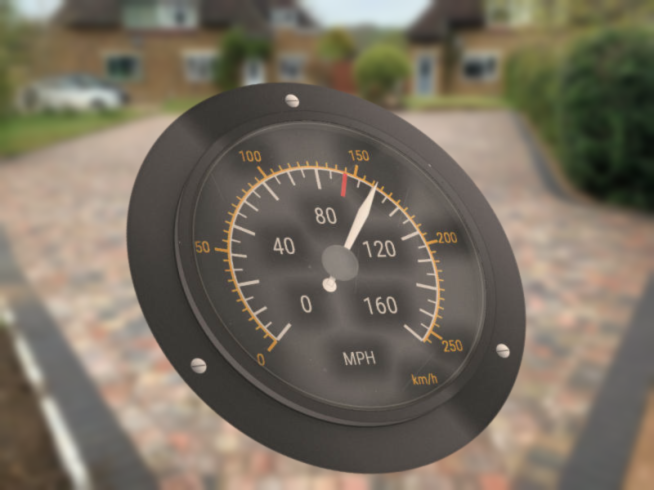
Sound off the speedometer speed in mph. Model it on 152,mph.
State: 100,mph
